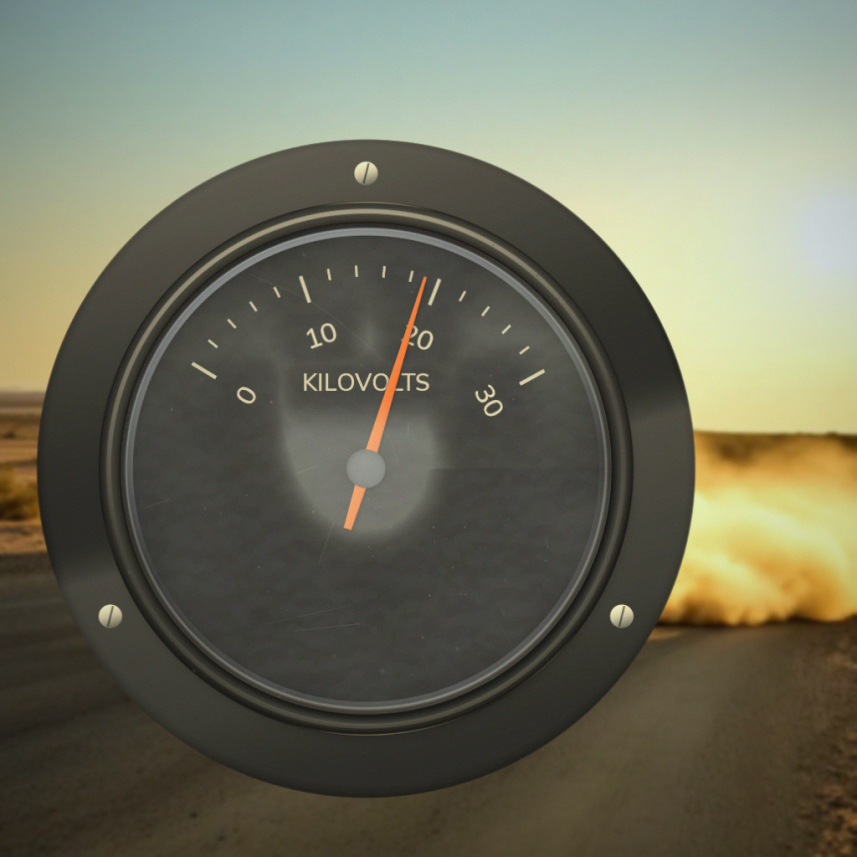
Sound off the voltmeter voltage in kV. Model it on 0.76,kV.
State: 19,kV
